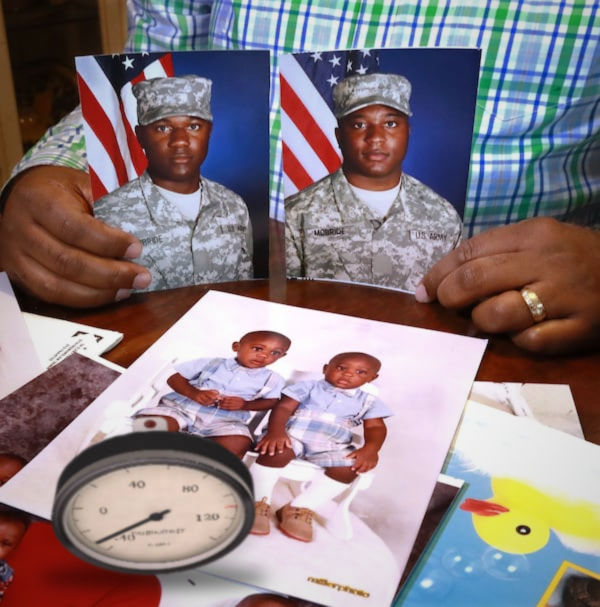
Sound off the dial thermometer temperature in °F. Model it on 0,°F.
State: -30,°F
